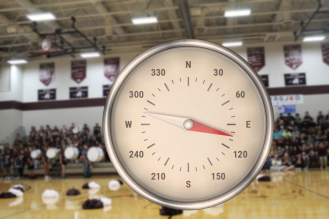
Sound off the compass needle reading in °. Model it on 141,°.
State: 105,°
